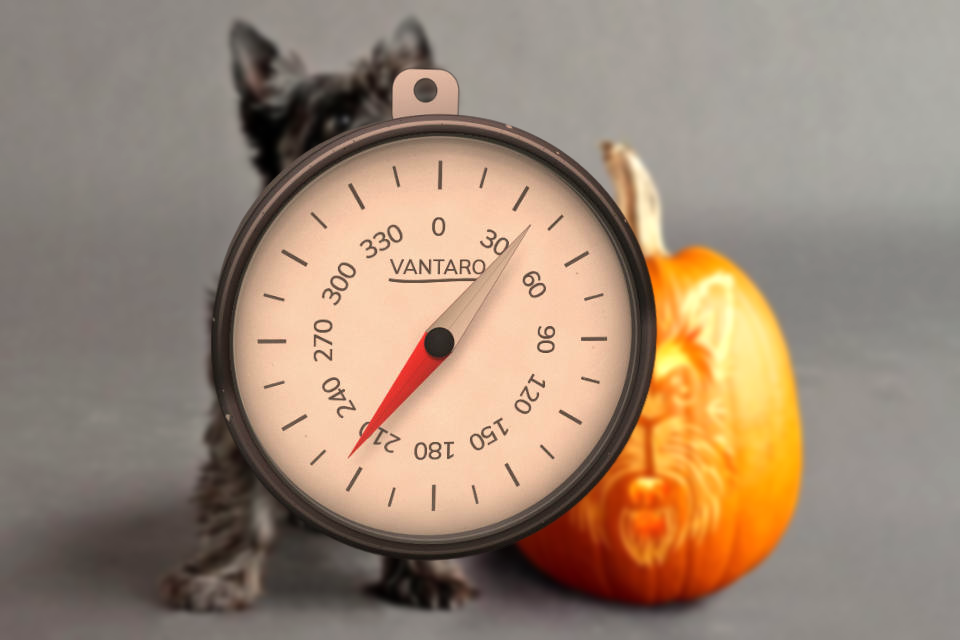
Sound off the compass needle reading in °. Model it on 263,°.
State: 217.5,°
